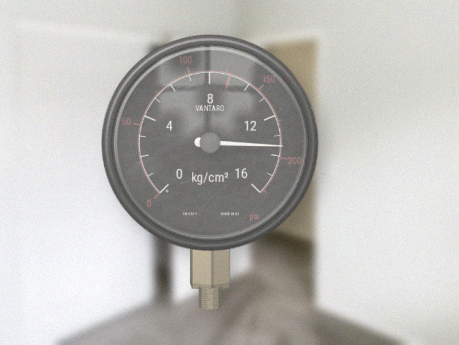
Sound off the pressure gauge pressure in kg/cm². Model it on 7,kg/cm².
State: 13.5,kg/cm²
